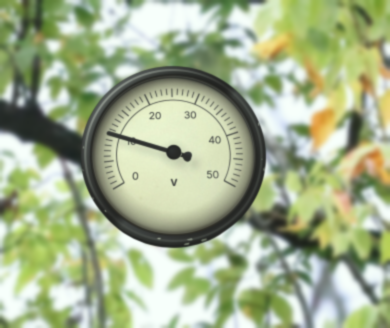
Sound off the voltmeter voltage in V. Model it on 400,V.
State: 10,V
